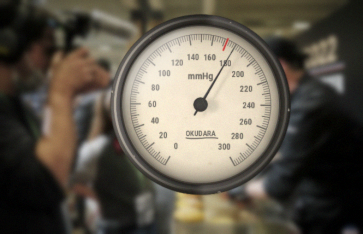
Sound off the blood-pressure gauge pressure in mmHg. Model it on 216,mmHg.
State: 180,mmHg
